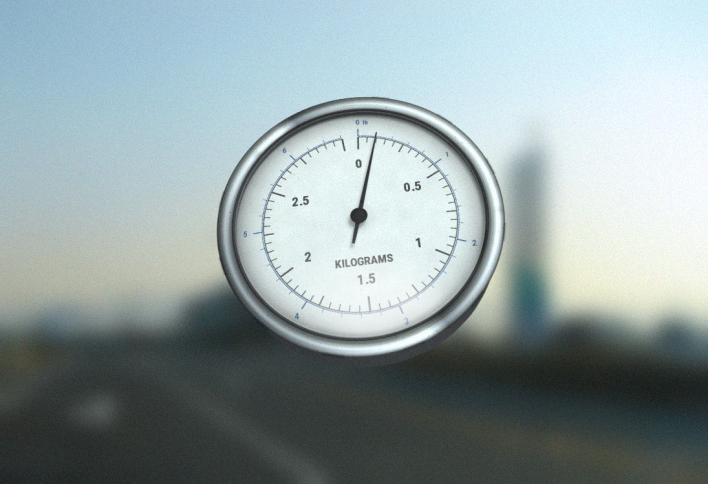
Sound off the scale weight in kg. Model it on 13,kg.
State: 0.1,kg
